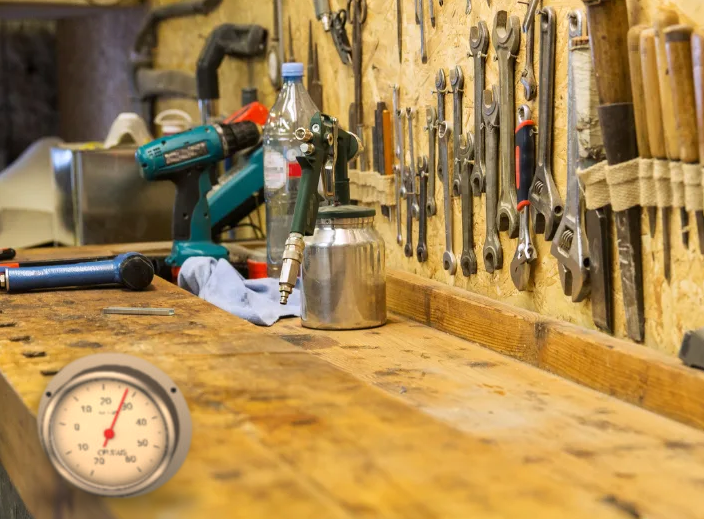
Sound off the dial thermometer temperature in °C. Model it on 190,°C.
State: 27.5,°C
